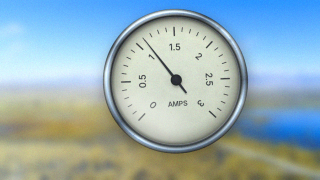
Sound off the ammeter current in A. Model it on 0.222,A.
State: 1.1,A
